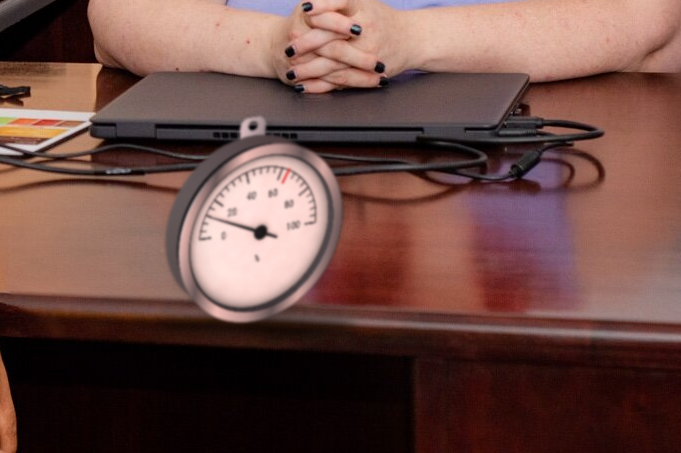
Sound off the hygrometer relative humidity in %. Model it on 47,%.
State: 12,%
